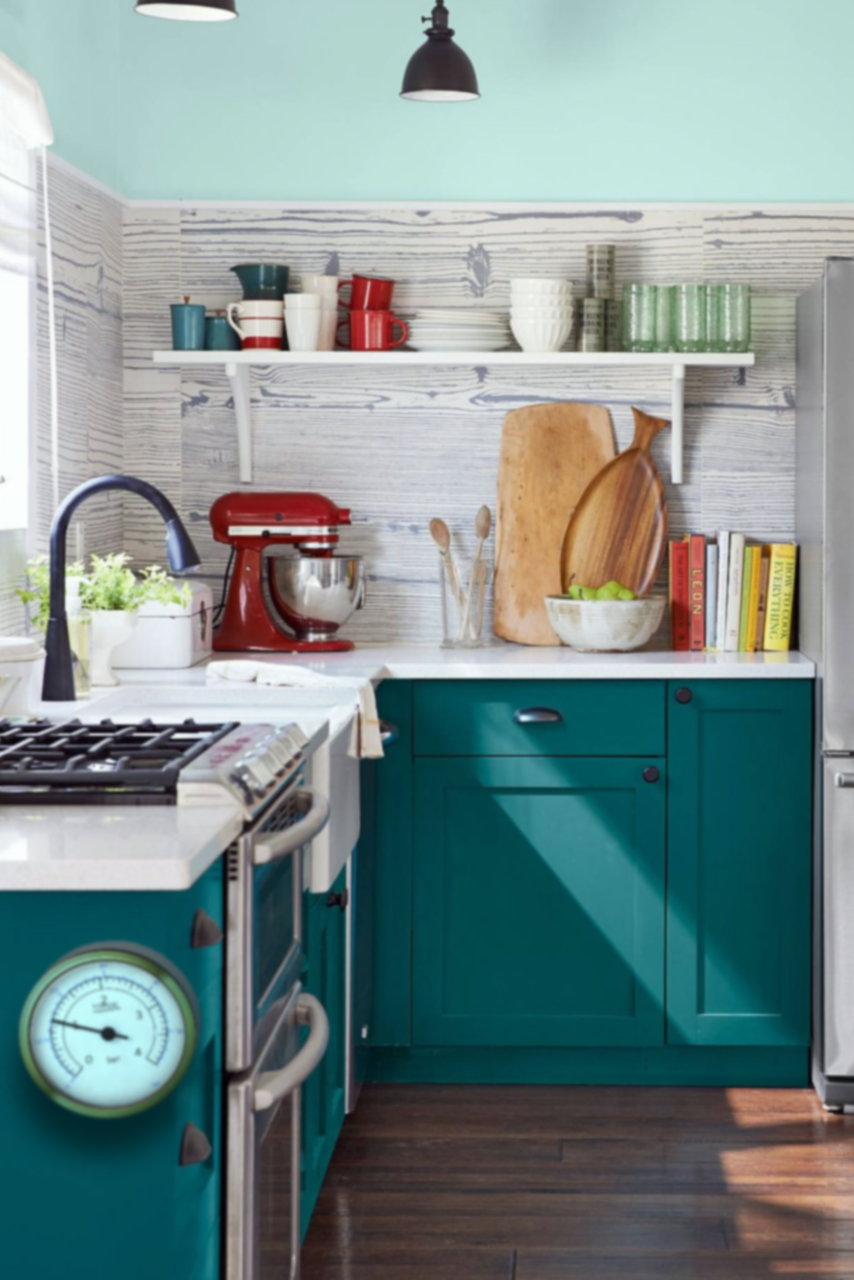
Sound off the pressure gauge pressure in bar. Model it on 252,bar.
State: 1,bar
